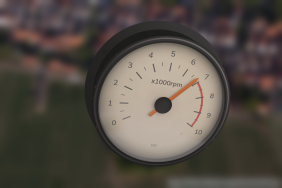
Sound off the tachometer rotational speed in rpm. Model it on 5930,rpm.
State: 6750,rpm
